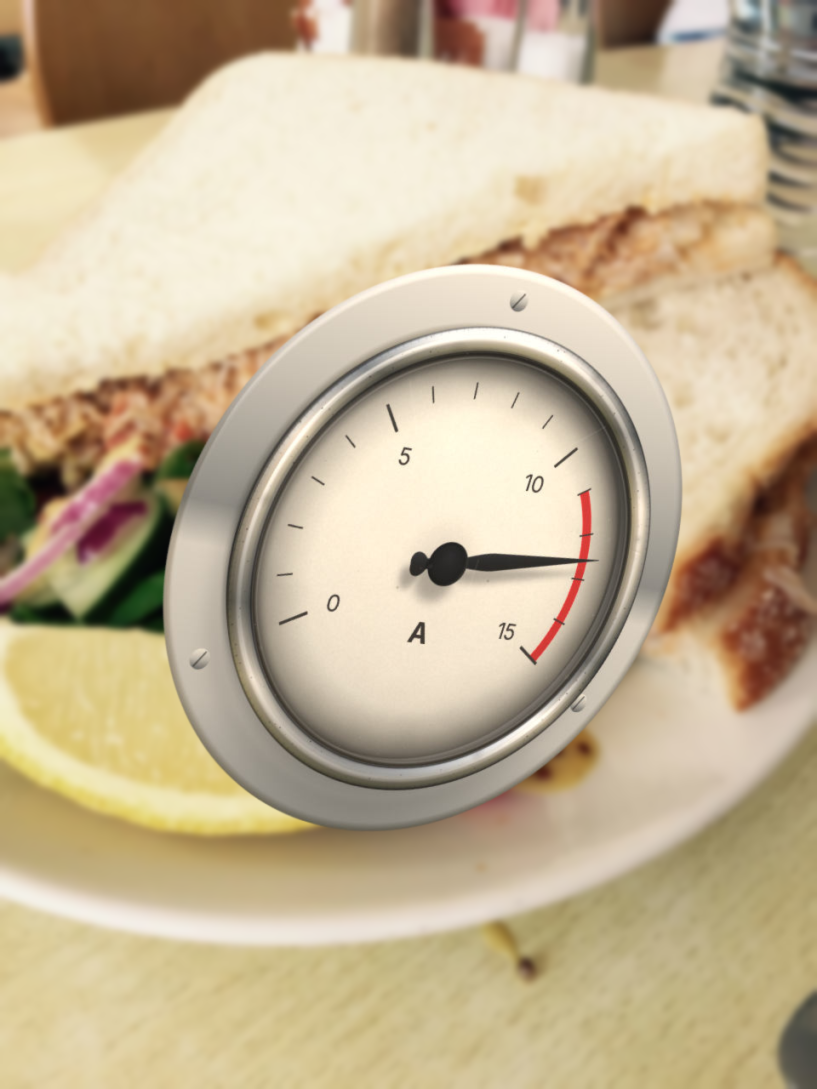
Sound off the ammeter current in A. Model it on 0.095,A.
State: 12.5,A
